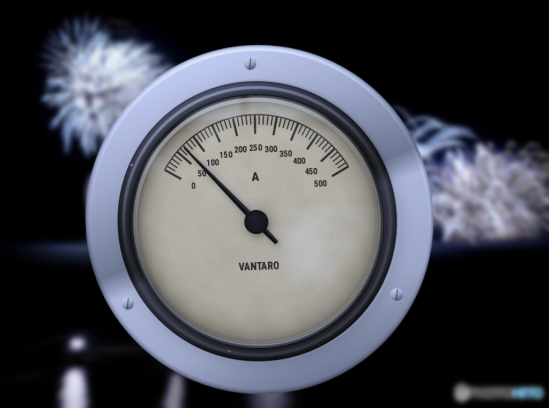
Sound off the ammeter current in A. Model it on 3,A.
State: 70,A
